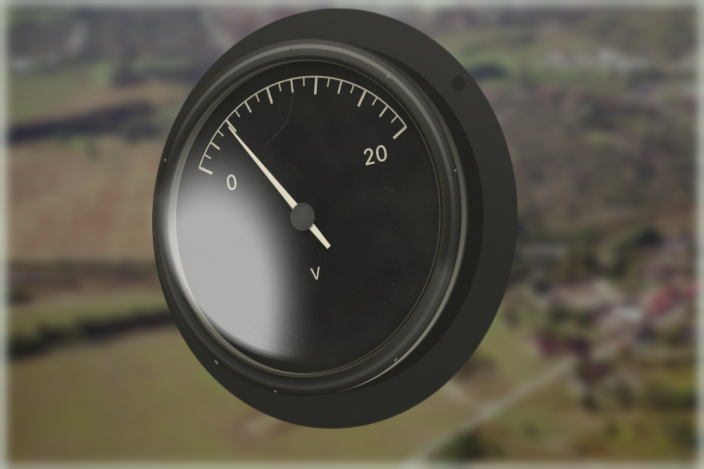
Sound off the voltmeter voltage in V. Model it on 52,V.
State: 4,V
